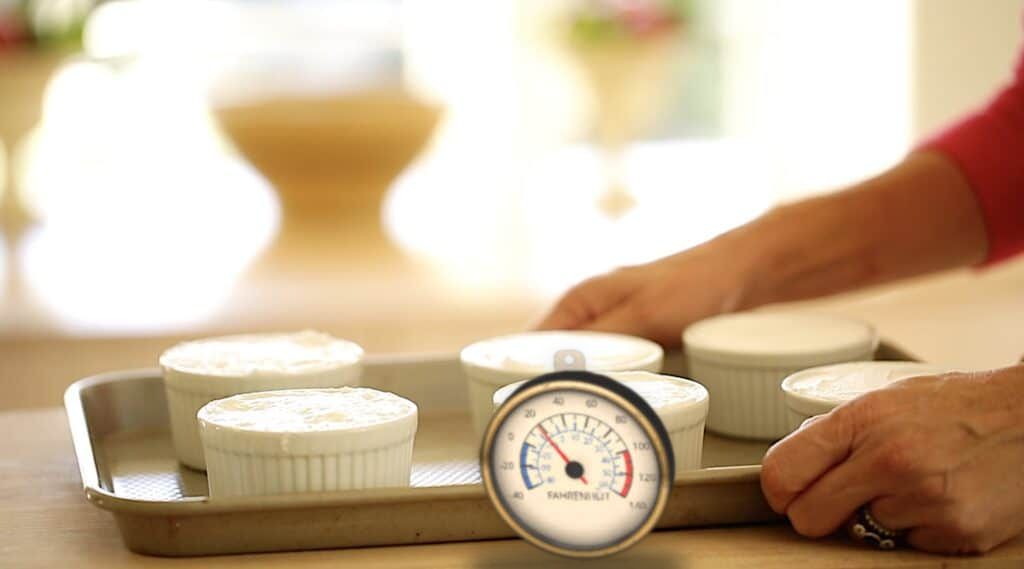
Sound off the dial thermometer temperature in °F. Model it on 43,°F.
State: 20,°F
